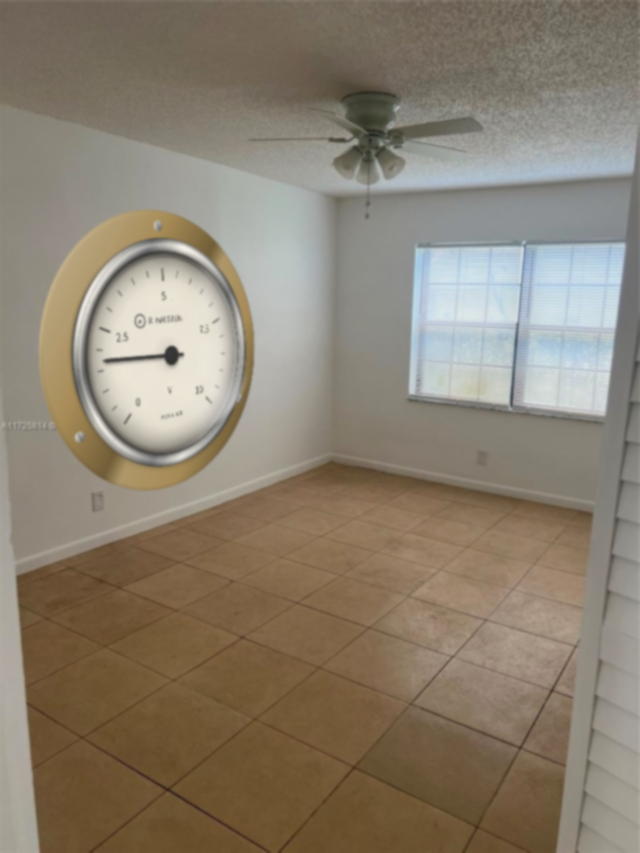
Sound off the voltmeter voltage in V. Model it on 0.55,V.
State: 1.75,V
